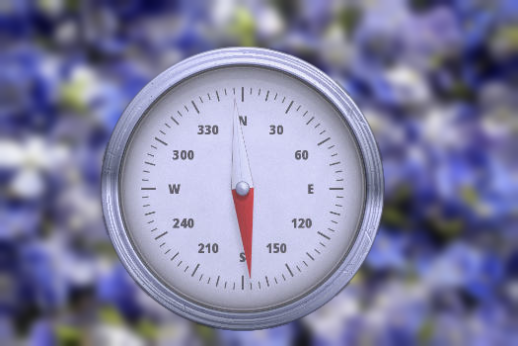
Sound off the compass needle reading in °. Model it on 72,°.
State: 175,°
